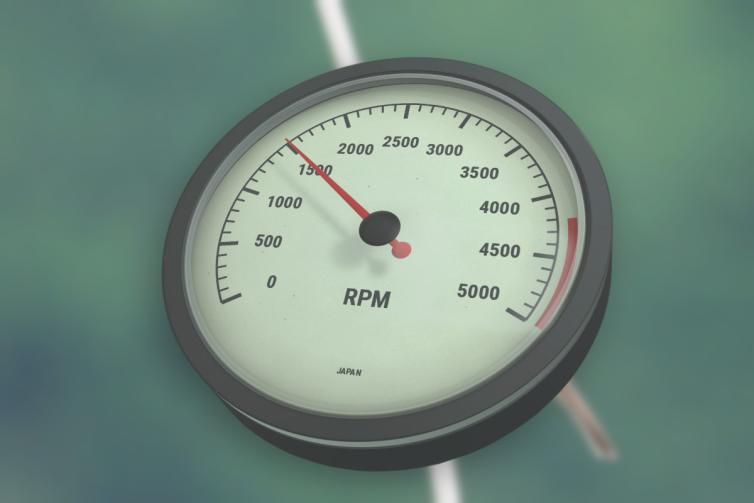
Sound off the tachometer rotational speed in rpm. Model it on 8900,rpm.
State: 1500,rpm
